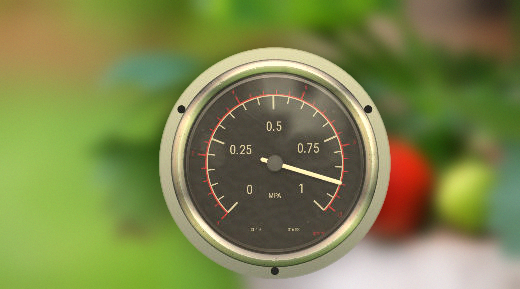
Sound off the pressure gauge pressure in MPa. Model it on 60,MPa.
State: 0.9,MPa
